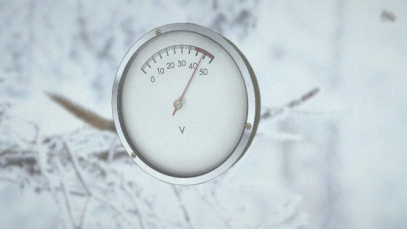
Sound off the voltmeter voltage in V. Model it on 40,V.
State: 45,V
